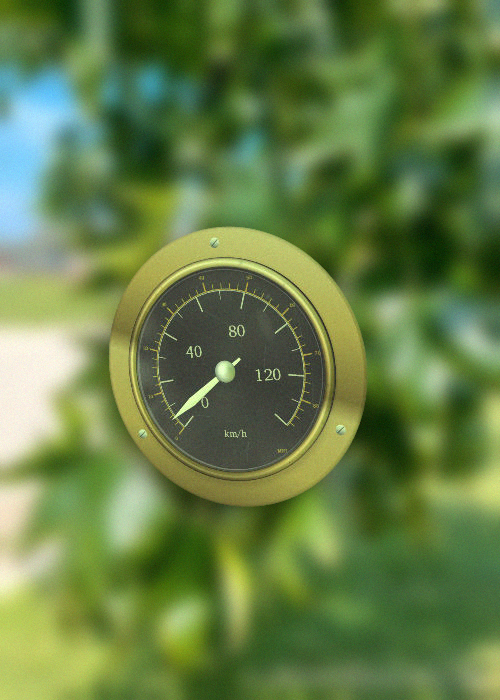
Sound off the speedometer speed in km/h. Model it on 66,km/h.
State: 5,km/h
